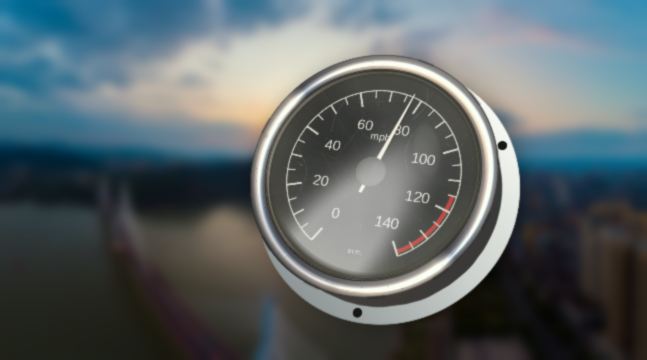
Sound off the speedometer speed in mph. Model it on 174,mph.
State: 77.5,mph
